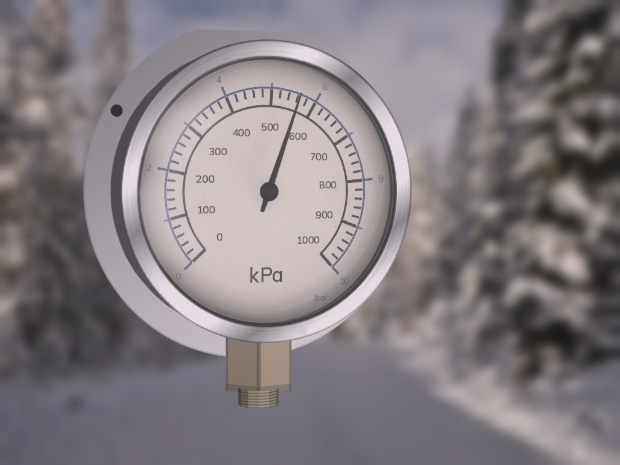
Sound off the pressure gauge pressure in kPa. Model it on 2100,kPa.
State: 560,kPa
